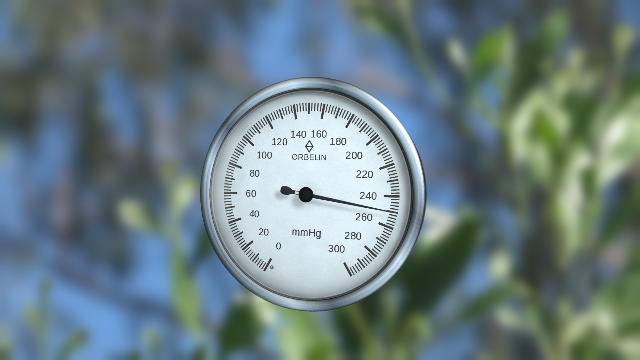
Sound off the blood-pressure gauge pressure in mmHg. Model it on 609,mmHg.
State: 250,mmHg
